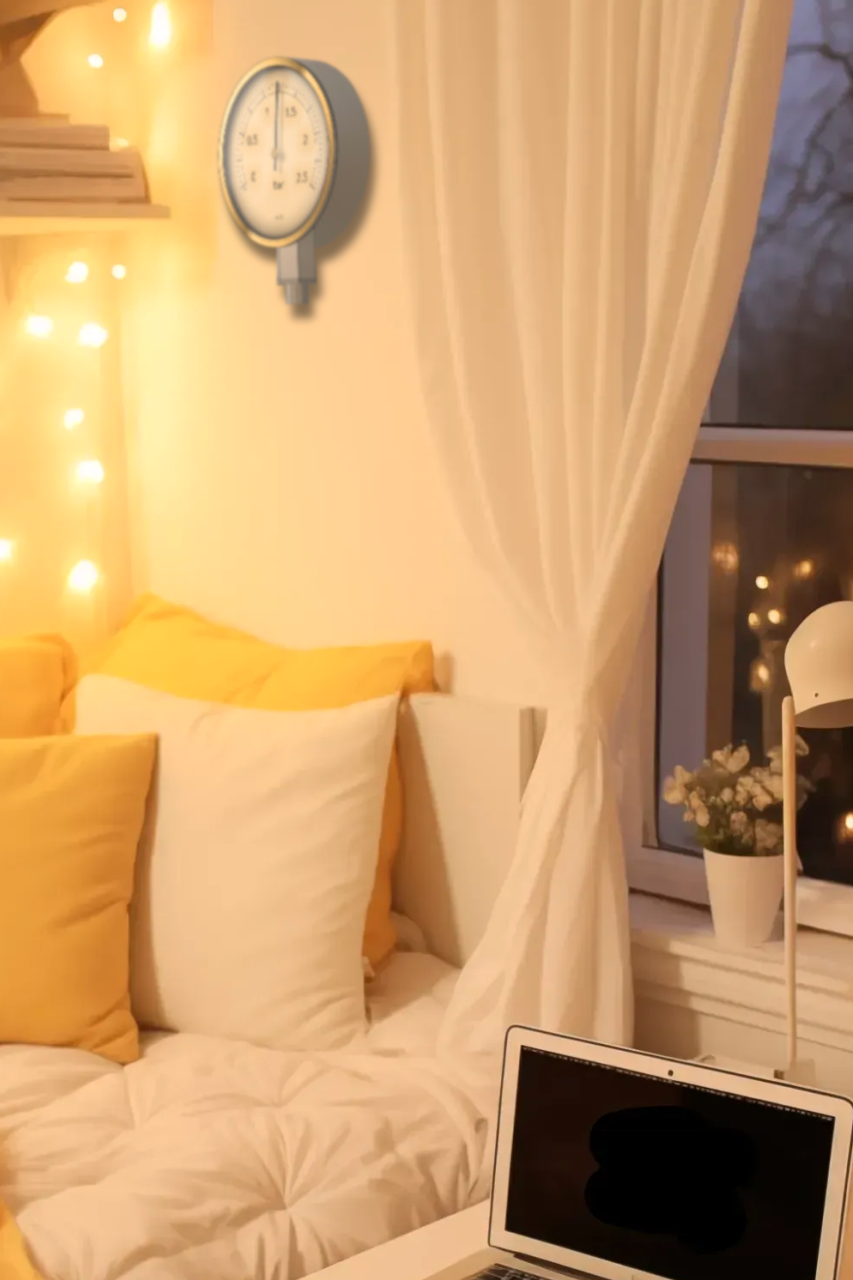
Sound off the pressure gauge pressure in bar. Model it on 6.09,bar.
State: 1.25,bar
